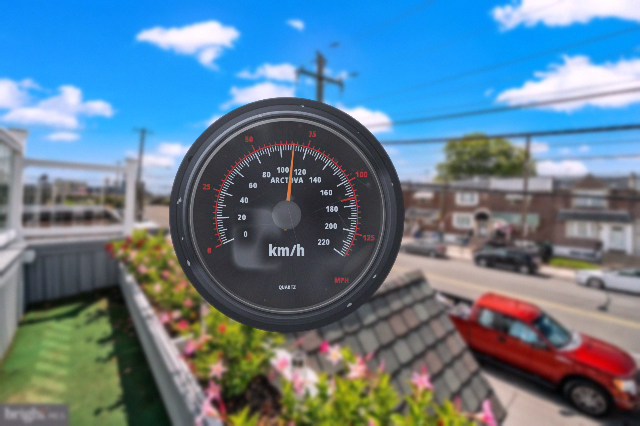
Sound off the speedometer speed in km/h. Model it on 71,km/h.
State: 110,km/h
